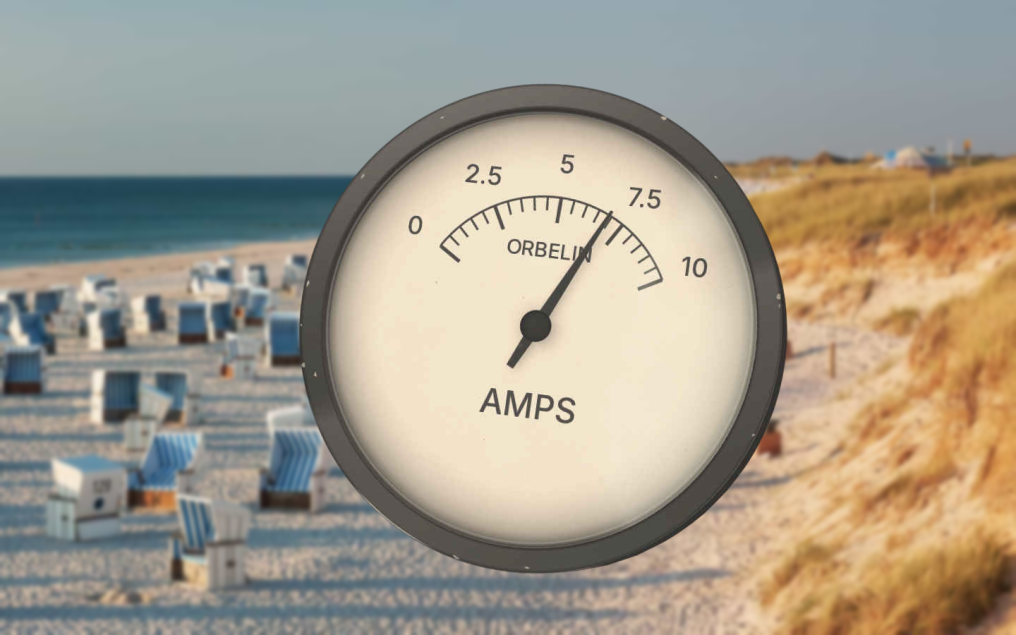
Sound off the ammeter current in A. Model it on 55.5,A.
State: 7,A
